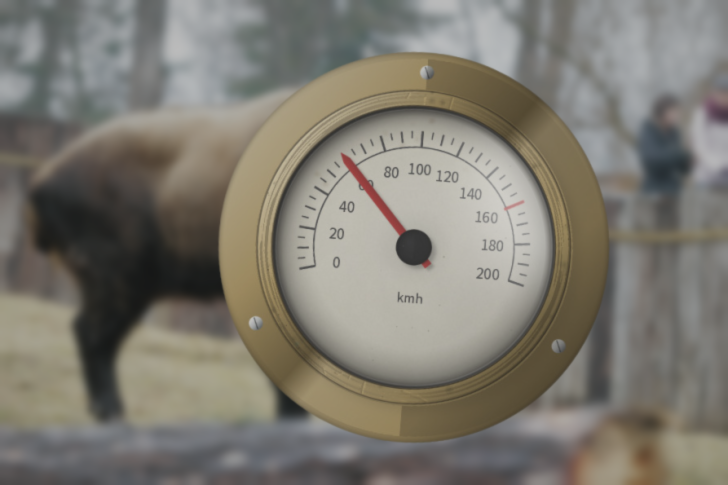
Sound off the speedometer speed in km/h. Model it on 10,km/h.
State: 60,km/h
